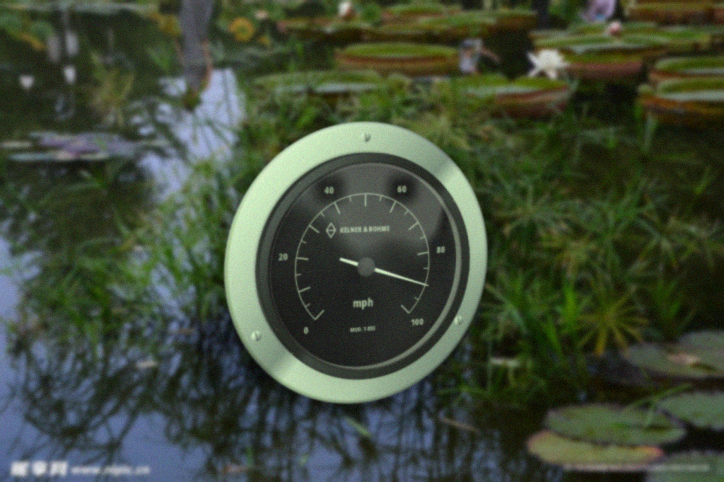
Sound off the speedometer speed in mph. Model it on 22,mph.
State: 90,mph
